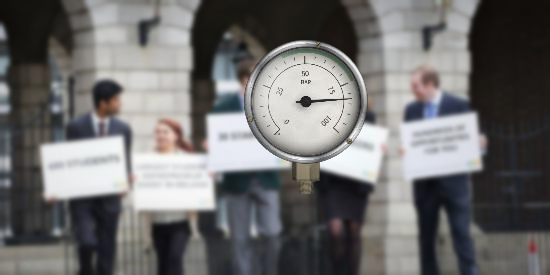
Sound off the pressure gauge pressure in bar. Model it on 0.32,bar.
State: 82.5,bar
